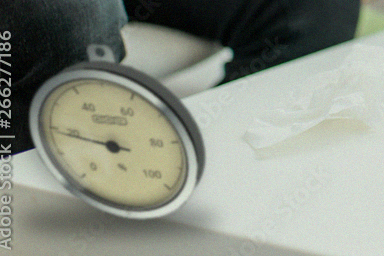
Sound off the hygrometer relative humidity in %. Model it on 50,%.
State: 20,%
